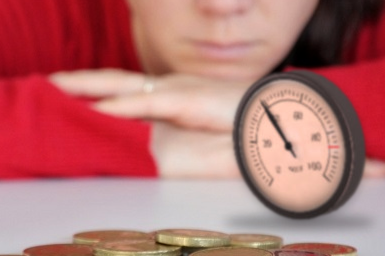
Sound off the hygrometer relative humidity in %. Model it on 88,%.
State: 40,%
